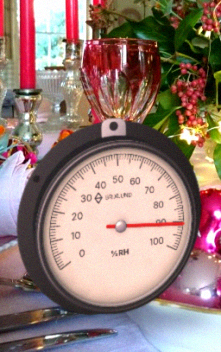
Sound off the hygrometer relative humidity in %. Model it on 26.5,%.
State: 90,%
